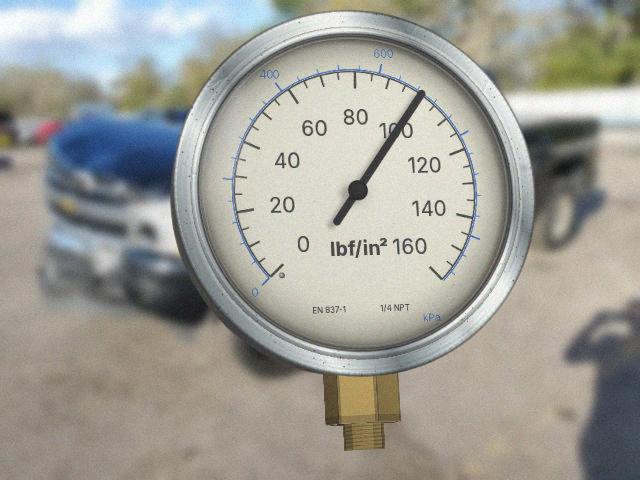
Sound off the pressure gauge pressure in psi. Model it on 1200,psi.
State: 100,psi
